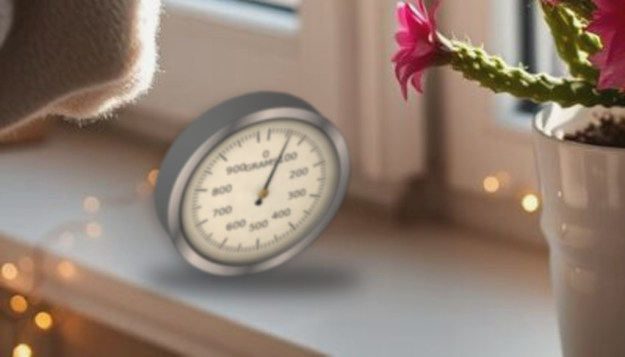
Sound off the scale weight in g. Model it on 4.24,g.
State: 50,g
